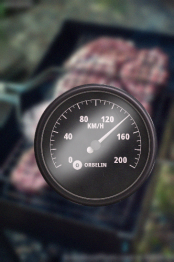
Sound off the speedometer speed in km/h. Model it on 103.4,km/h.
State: 140,km/h
